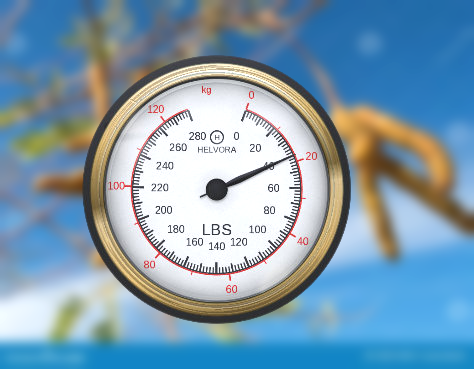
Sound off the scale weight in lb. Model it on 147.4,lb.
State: 40,lb
